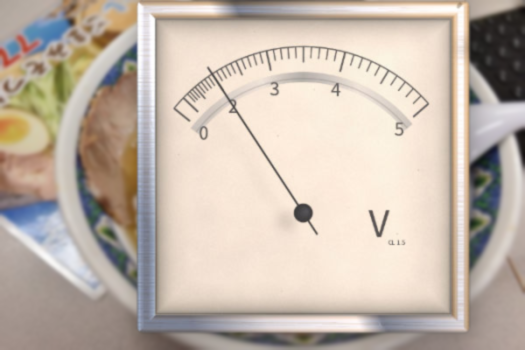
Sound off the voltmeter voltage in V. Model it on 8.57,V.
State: 2,V
